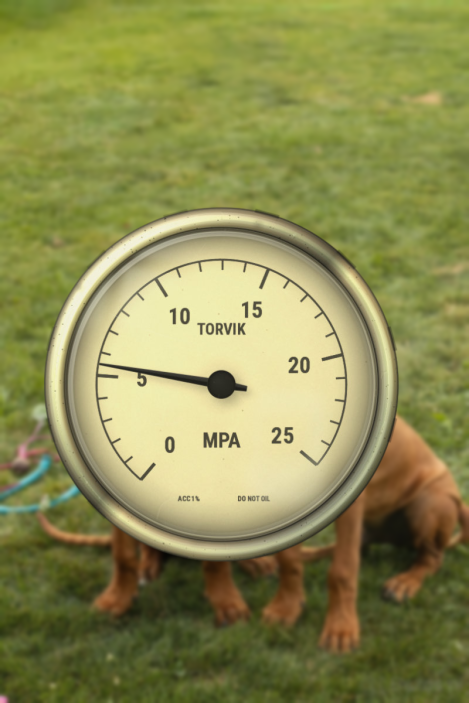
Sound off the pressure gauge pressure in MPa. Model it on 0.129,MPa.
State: 5.5,MPa
